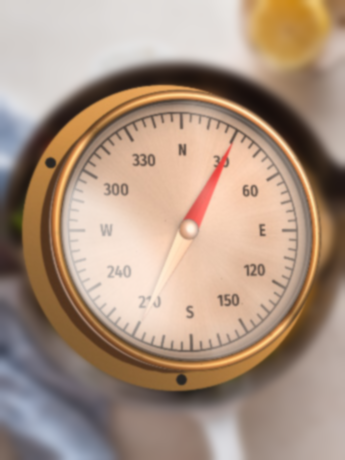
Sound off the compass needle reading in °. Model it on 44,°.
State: 30,°
